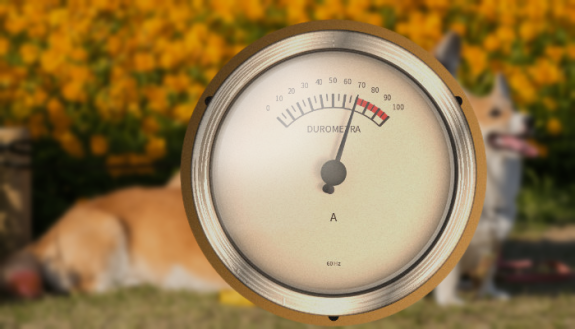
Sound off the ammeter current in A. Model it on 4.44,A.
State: 70,A
